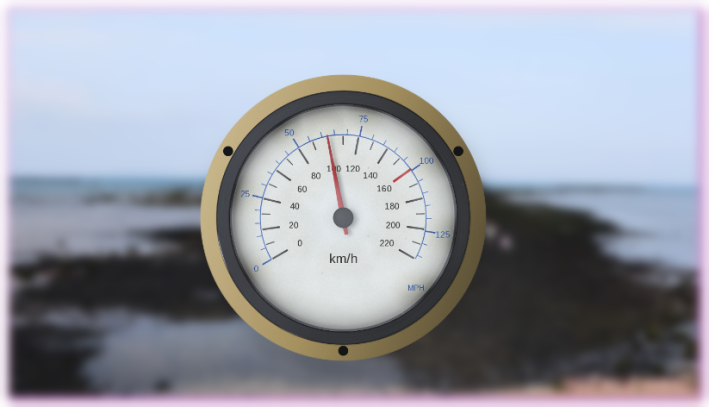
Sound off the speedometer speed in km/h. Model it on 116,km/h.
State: 100,km/h
